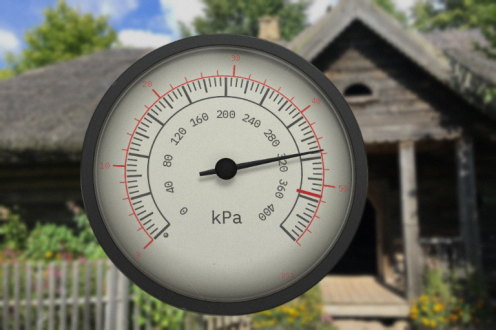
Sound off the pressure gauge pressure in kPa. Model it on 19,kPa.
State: 315,kPa
